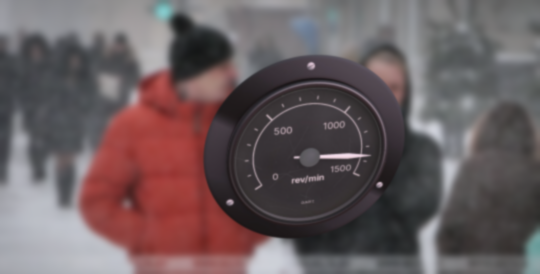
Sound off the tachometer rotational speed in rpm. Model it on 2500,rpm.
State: 1350,rpm
